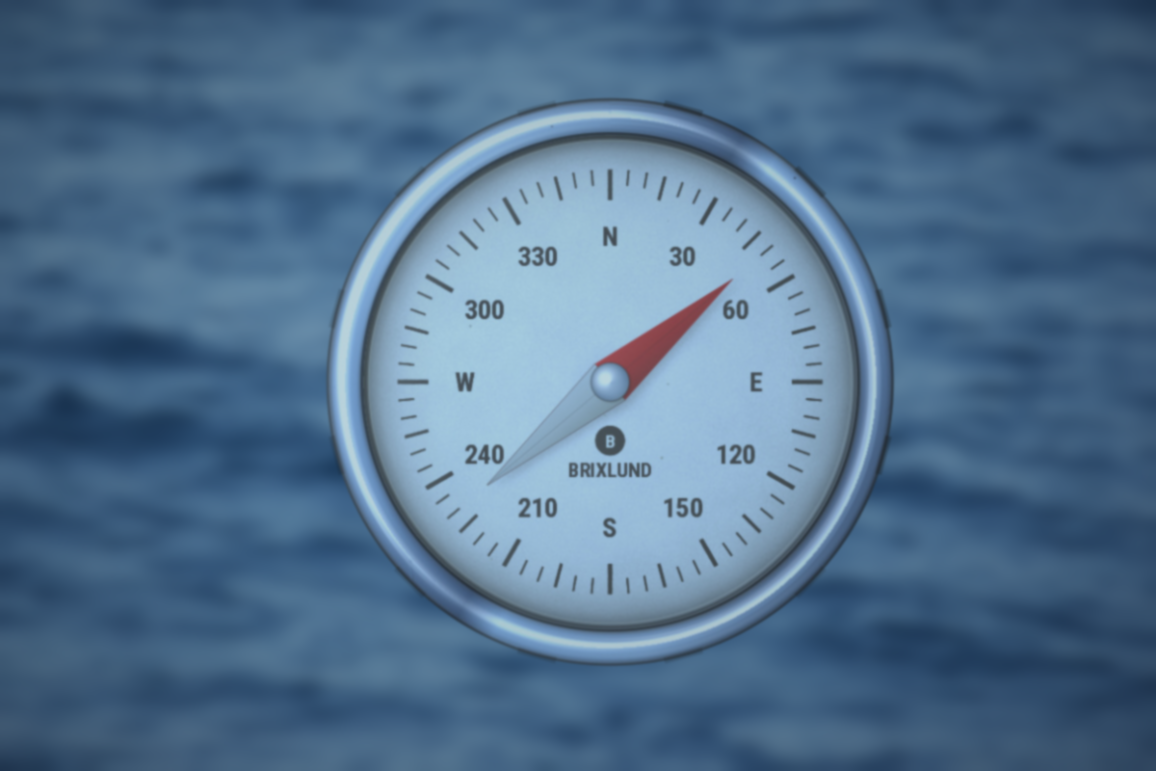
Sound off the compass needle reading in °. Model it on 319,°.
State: 50,°
